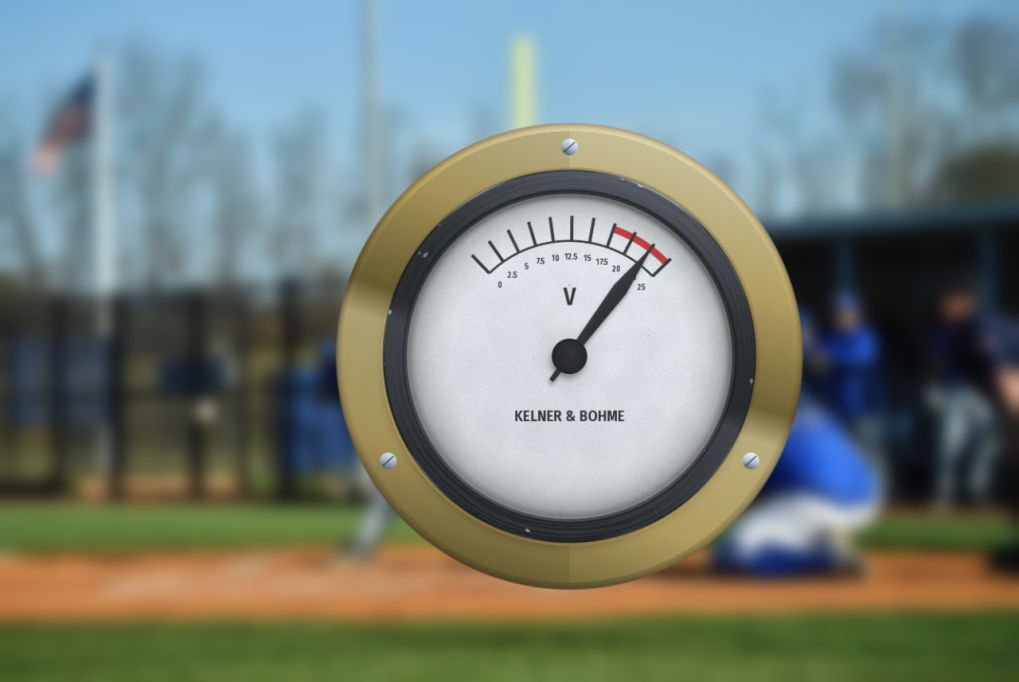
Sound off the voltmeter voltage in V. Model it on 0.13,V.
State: 22.5,V
